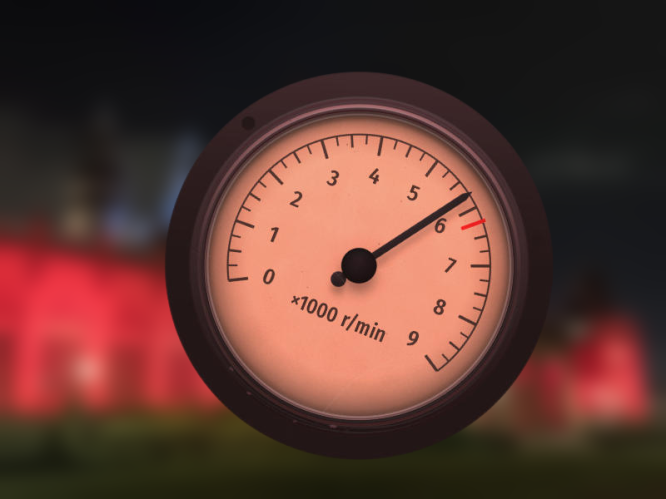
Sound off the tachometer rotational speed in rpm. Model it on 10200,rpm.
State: 5750,rpm
